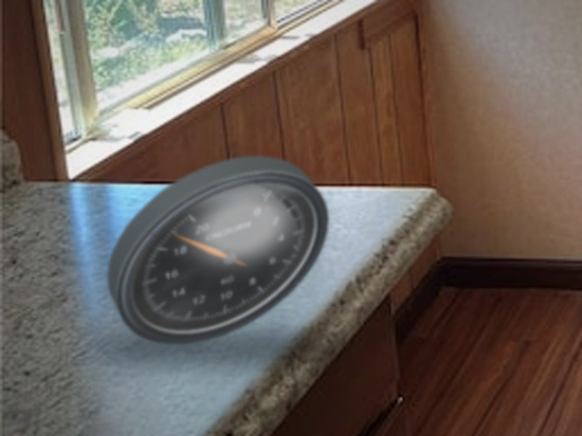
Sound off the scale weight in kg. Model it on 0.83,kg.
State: 19,kg
